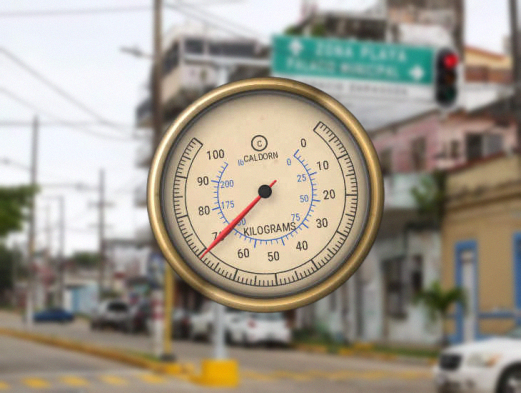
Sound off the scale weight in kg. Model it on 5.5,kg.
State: 69,kg
